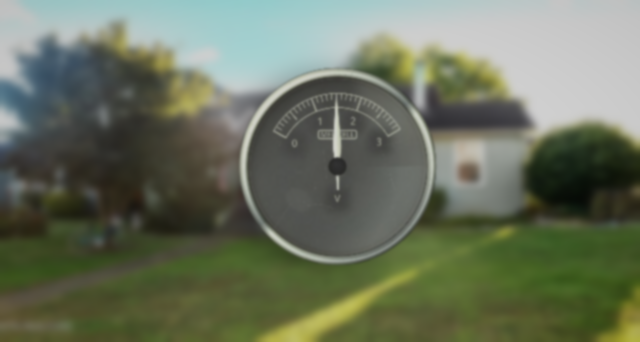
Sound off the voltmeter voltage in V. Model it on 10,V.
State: 1.5,V
